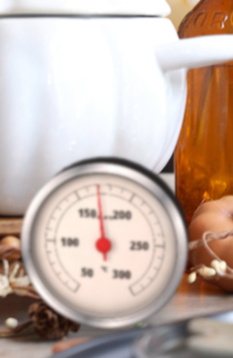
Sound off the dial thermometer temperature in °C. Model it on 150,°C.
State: 170,°C
